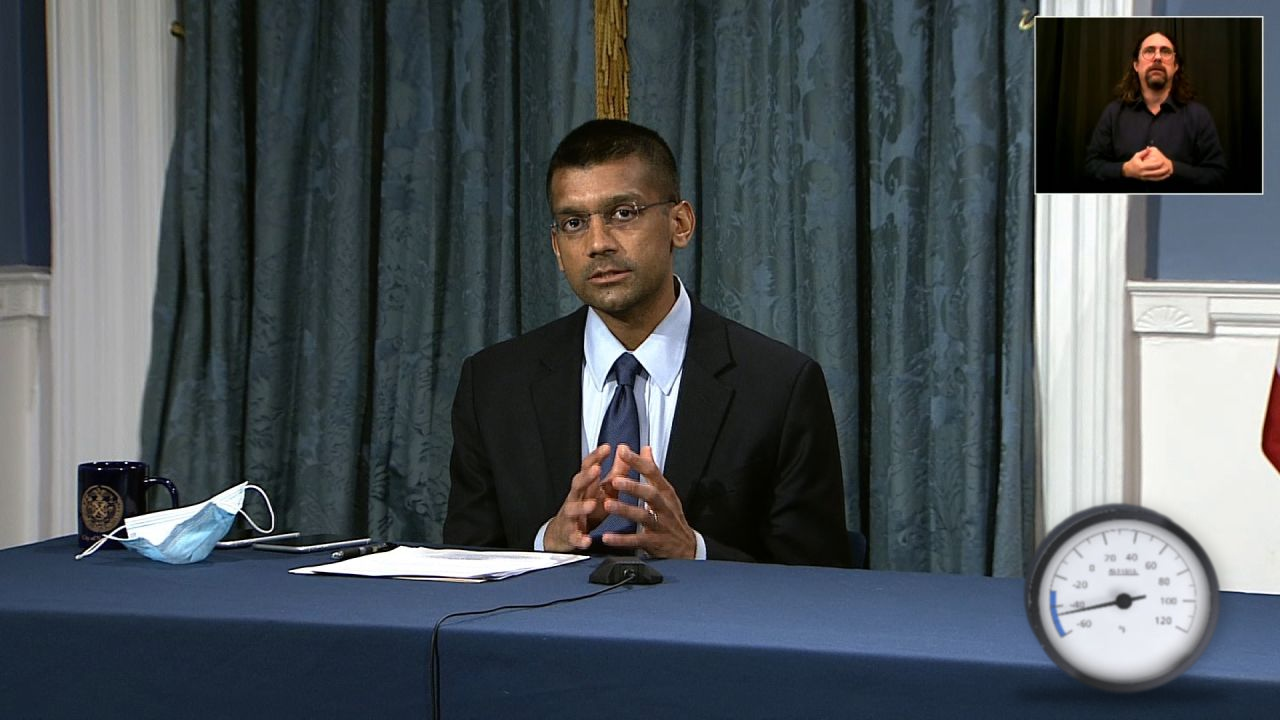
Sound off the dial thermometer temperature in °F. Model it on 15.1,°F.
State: -45,°F
